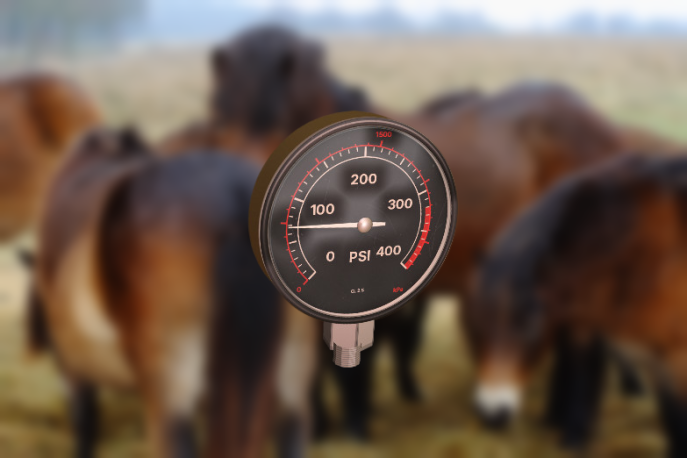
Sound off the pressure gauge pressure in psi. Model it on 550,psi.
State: 70,psi
